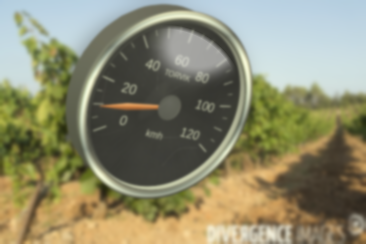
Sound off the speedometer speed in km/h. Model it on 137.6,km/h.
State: 10,km/h
